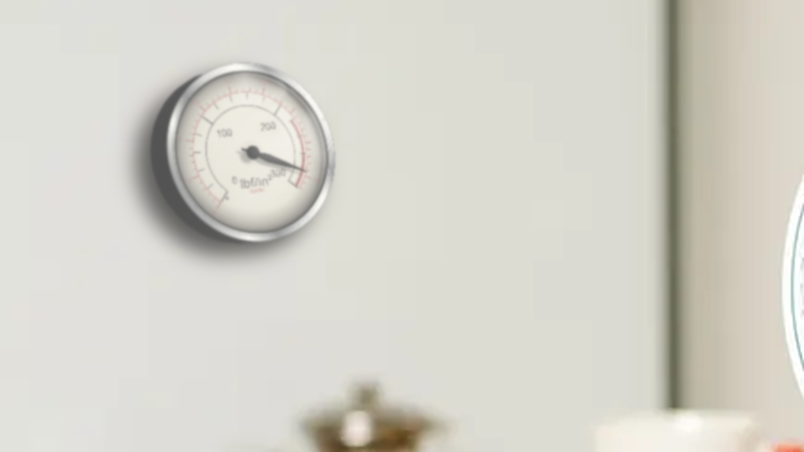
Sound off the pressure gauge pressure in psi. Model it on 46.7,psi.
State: 280,psi
